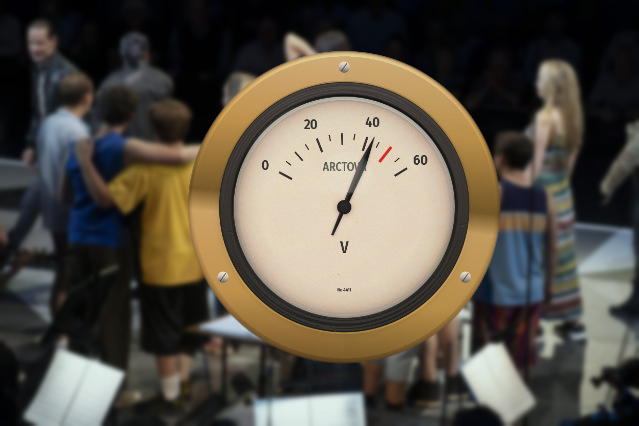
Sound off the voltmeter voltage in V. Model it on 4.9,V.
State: 42.5,V
